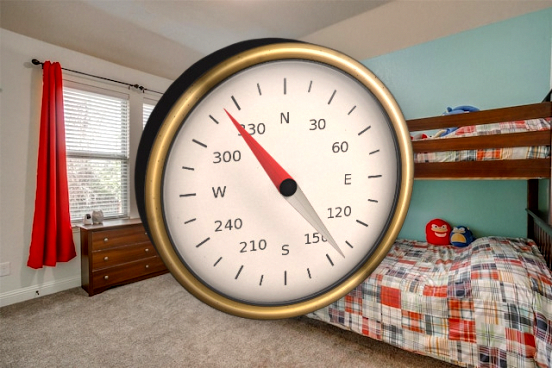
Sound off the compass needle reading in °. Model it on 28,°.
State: 322.5,°
